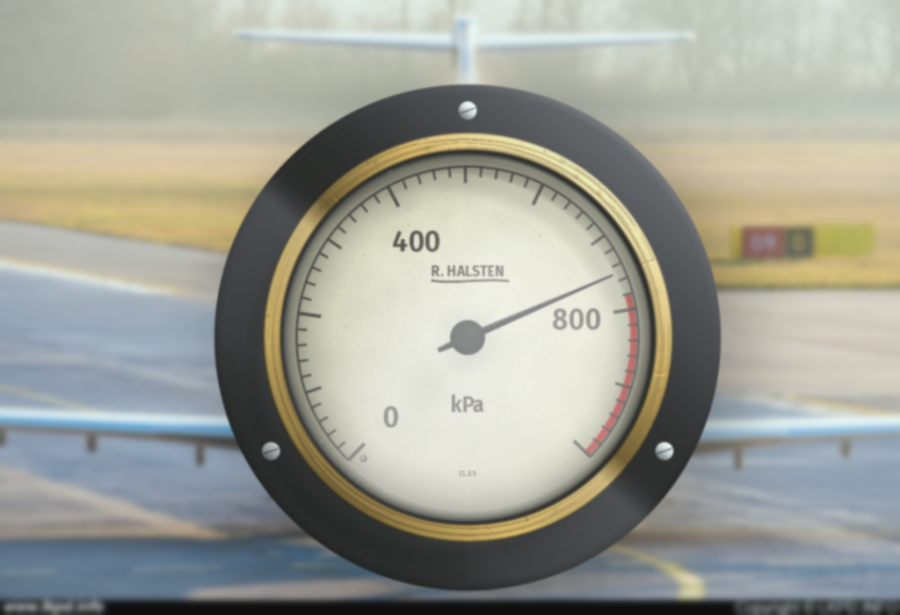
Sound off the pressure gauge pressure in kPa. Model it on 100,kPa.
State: 750,kPa
